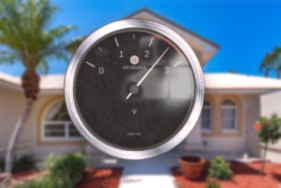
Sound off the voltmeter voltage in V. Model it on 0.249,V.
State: 2.5,V
